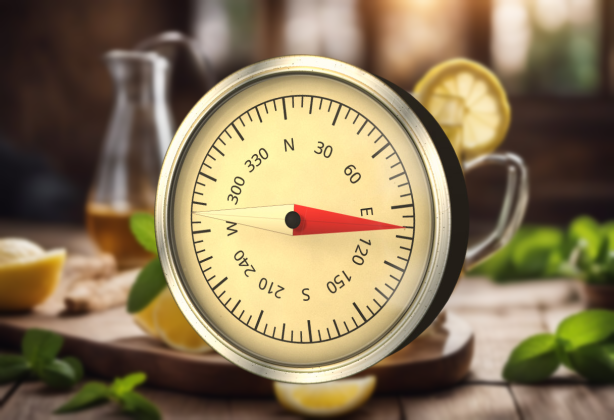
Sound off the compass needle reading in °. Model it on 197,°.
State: 100,°
